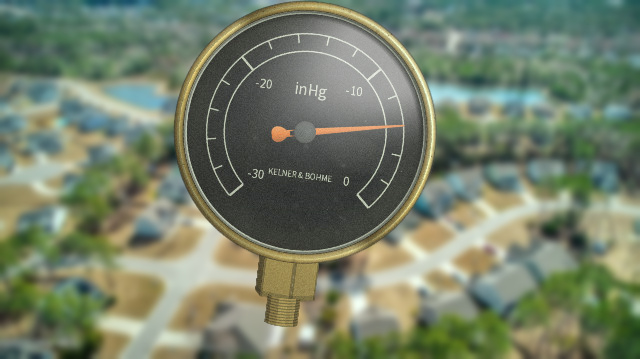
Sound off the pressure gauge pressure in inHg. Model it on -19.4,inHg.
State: -6,inHg
